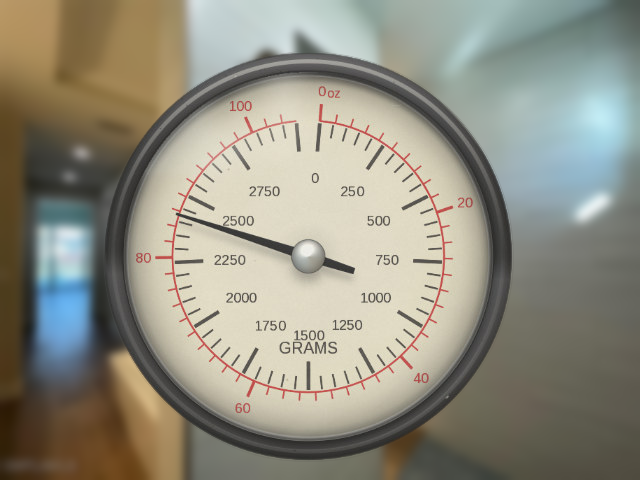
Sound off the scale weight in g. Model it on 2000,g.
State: 2425,g
